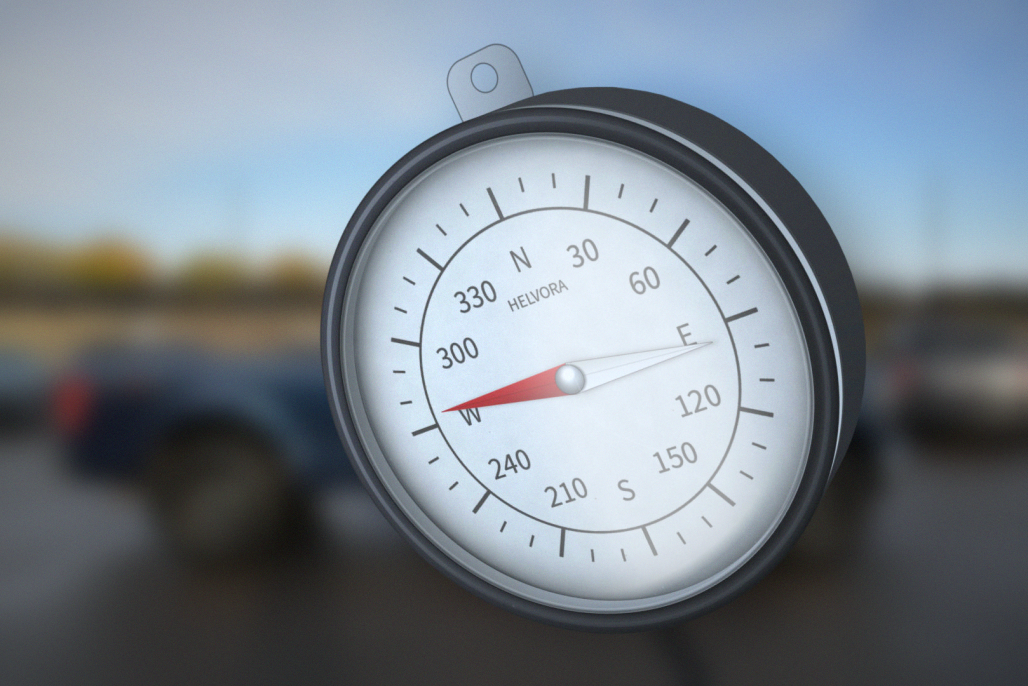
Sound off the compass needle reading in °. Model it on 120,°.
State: 275,°
